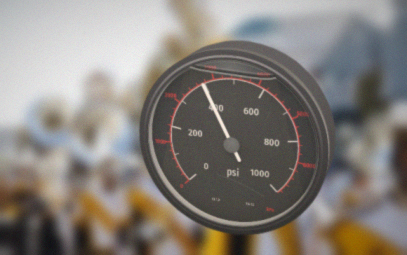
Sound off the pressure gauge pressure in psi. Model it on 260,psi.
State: 400,psi
